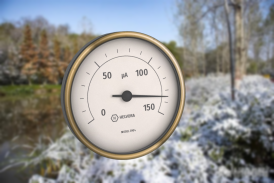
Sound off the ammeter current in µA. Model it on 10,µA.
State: 135,µA
